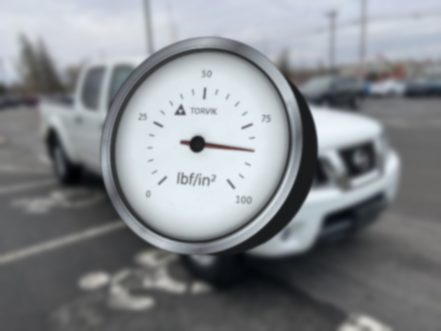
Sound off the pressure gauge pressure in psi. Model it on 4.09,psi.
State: 85,psi
